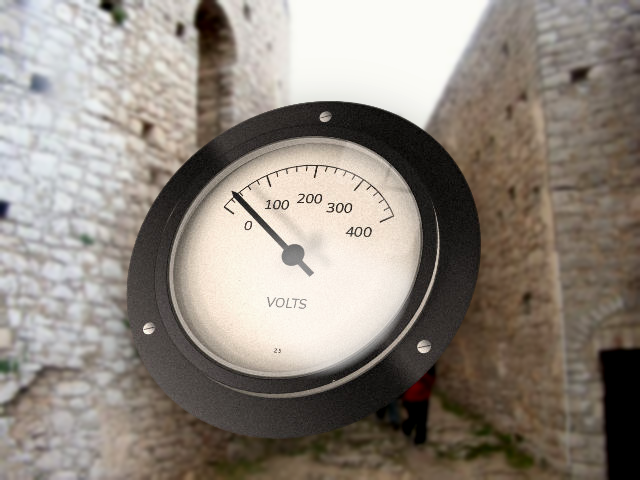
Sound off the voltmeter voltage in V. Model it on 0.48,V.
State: 30,V
